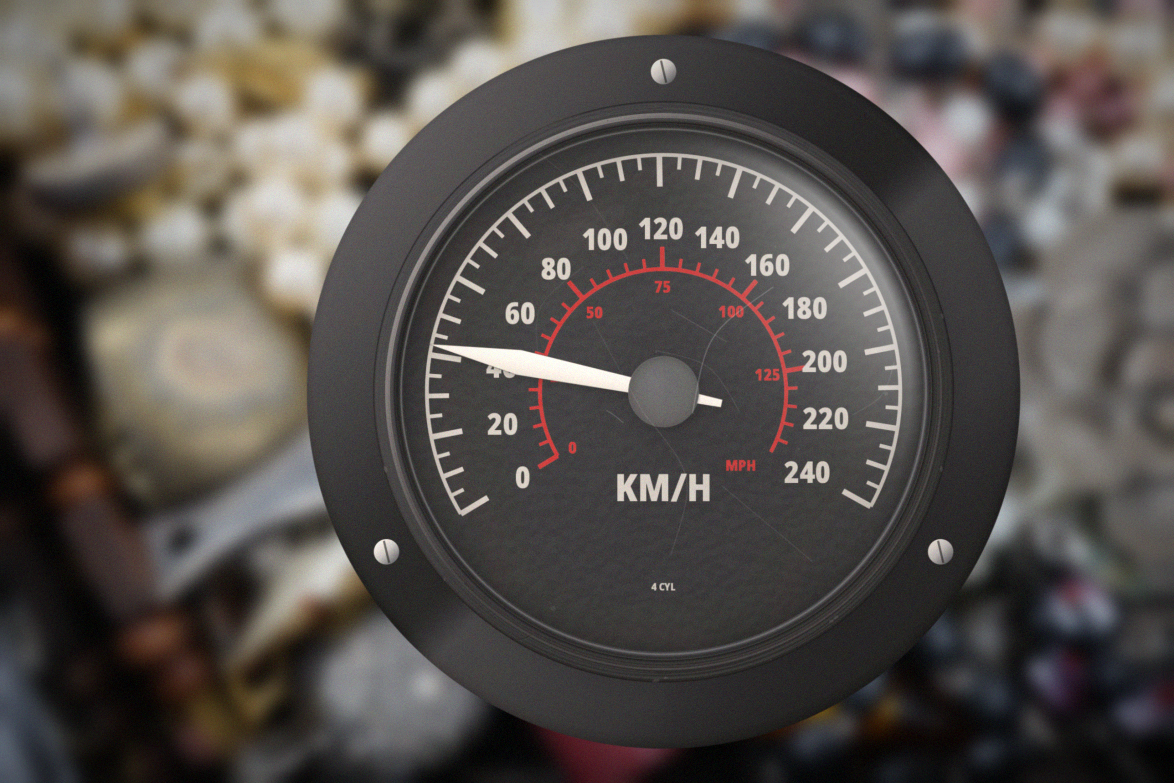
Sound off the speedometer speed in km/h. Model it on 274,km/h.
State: 42.5,km/h
